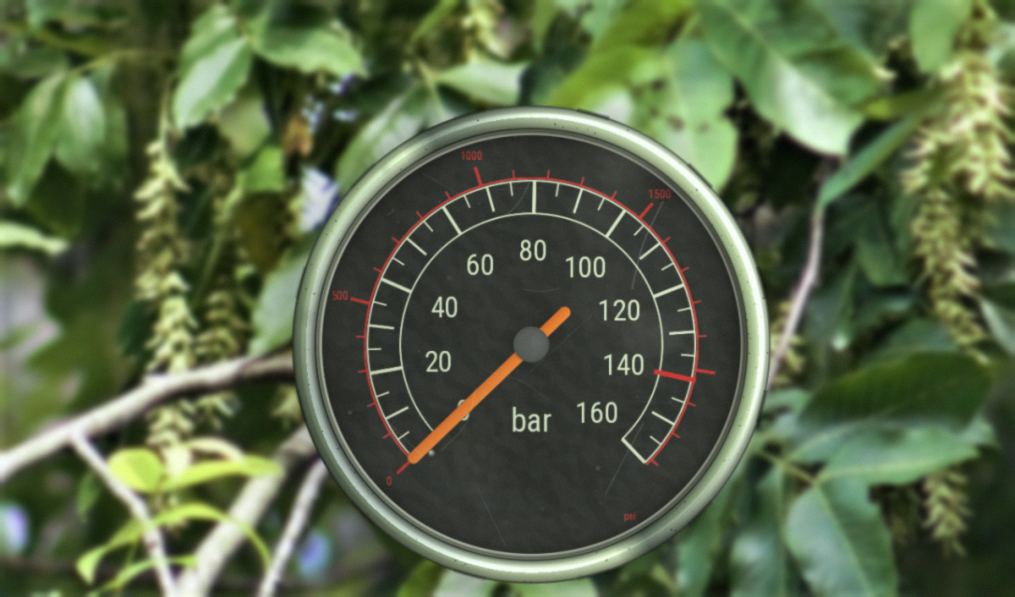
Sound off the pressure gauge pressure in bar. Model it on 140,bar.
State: 0,bar
